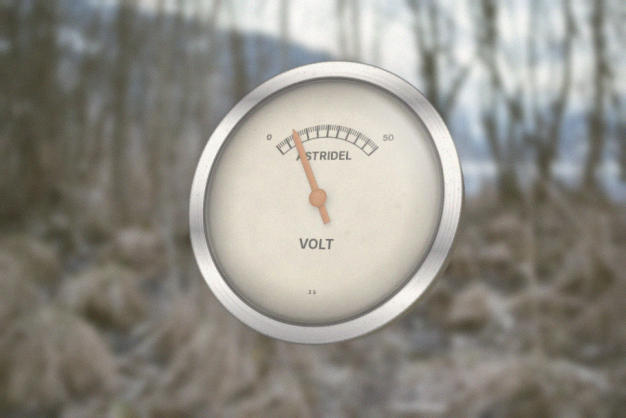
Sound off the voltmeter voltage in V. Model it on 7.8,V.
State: 10,V
